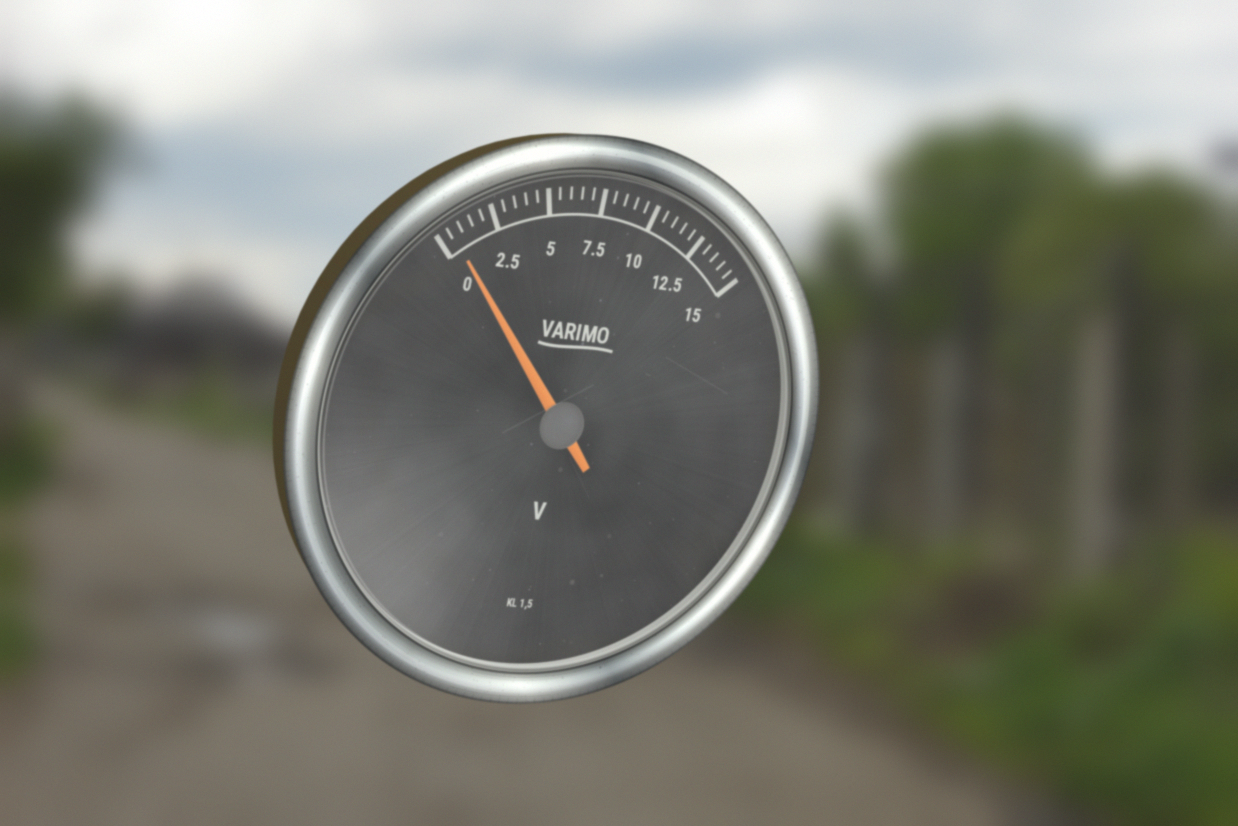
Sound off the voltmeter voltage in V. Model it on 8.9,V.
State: 0.5,V
